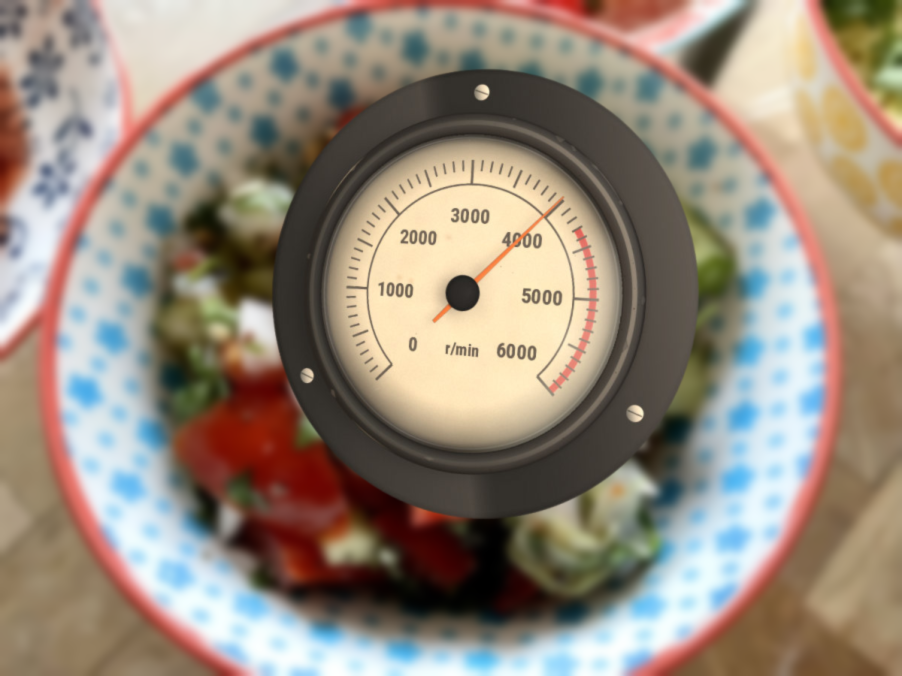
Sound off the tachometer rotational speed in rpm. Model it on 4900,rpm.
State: 4000,rpm
